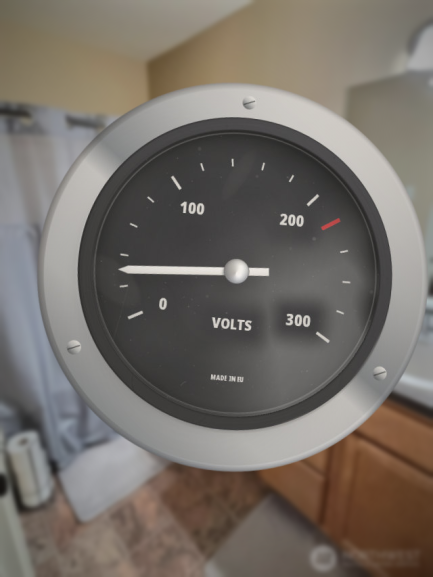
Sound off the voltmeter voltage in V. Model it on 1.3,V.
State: 30,V
